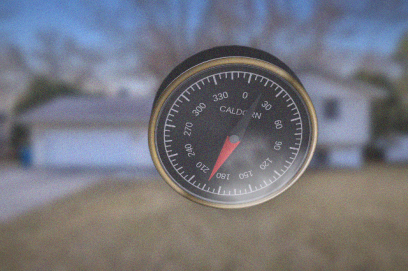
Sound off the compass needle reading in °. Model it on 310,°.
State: 195,°
